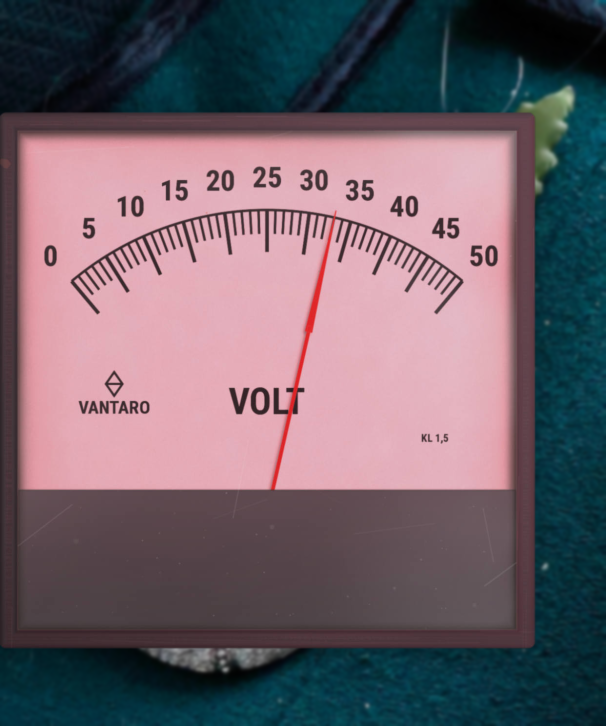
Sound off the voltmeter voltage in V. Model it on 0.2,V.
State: 33,V
